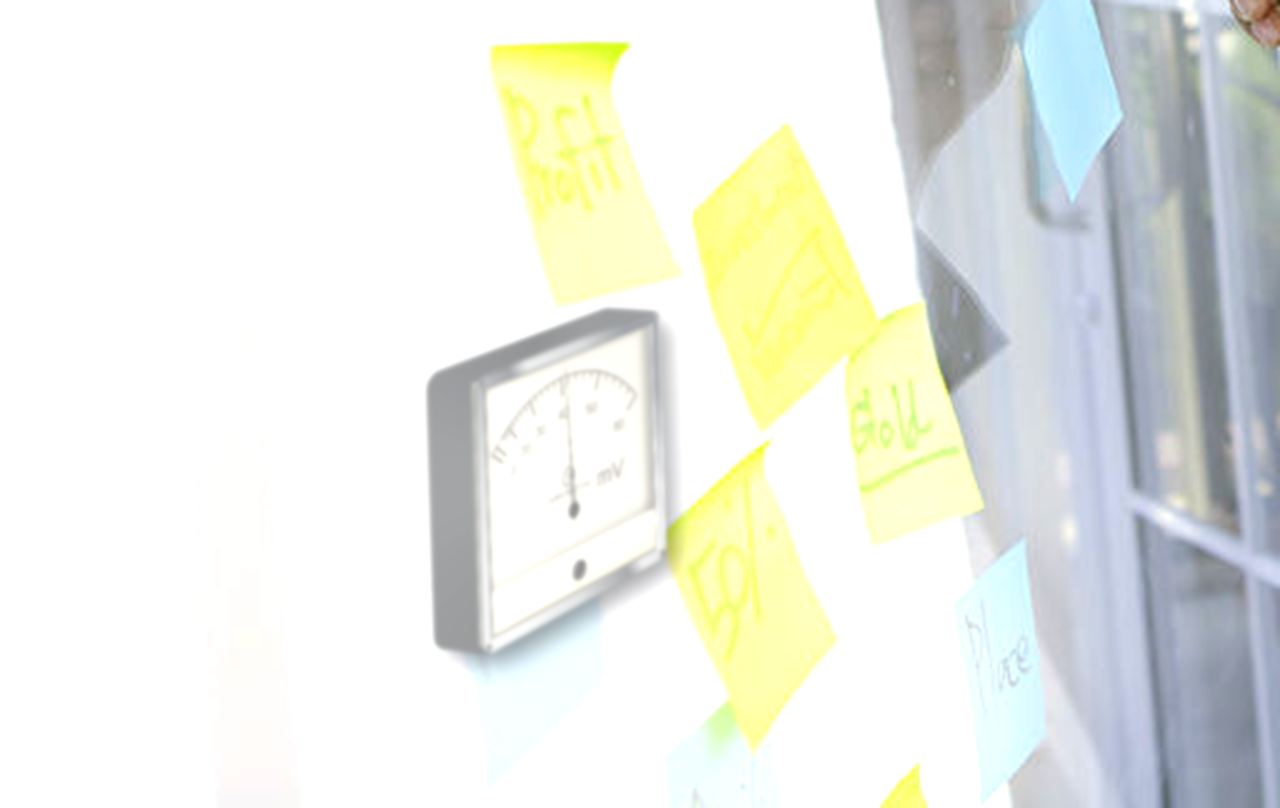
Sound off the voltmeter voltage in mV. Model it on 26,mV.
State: 40,mV
